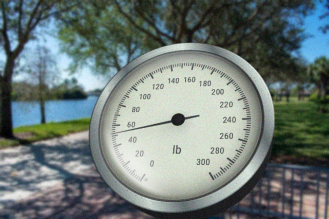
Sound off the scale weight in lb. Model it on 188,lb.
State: 50,lb
